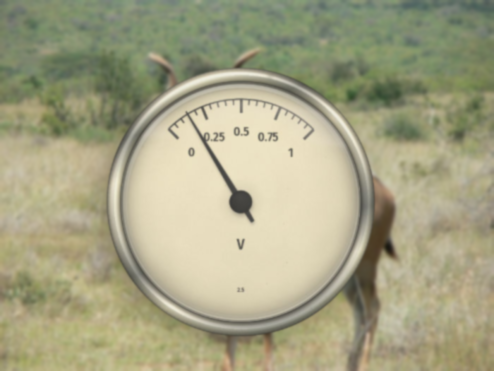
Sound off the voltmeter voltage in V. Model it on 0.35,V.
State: 0.15,V
